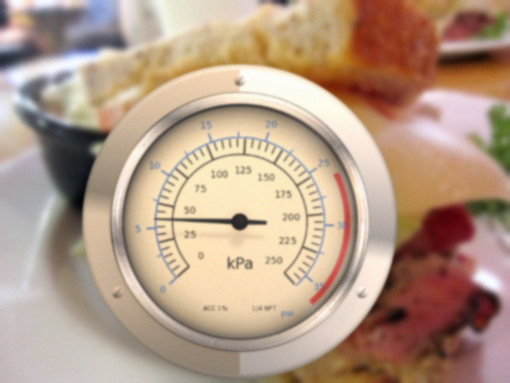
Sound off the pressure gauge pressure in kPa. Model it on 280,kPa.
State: 40,kPa
